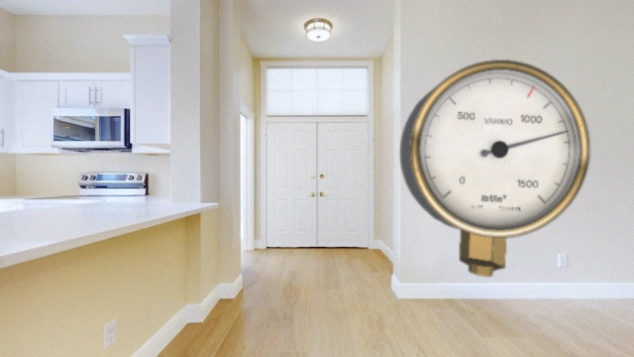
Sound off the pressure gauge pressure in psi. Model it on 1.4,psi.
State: 1150,psi
